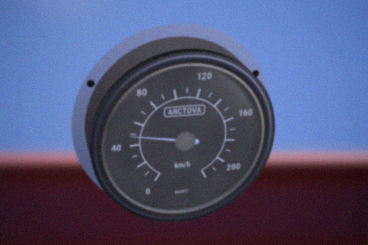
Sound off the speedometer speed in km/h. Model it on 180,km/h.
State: 50,km/h
